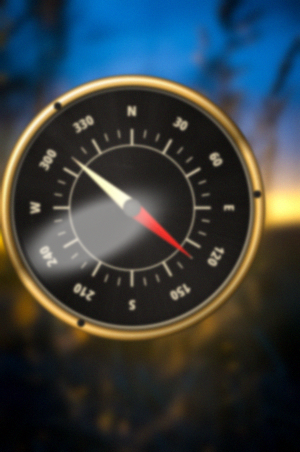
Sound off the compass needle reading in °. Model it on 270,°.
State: 130,°
